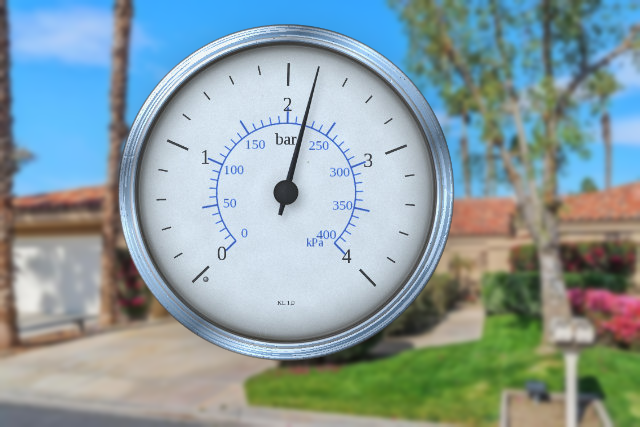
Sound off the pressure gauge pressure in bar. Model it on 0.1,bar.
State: 2.2,bar
